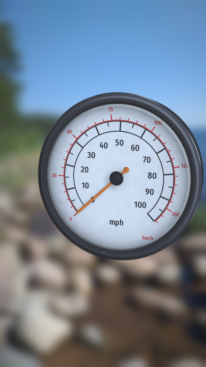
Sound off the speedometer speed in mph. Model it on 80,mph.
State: 0,mph
